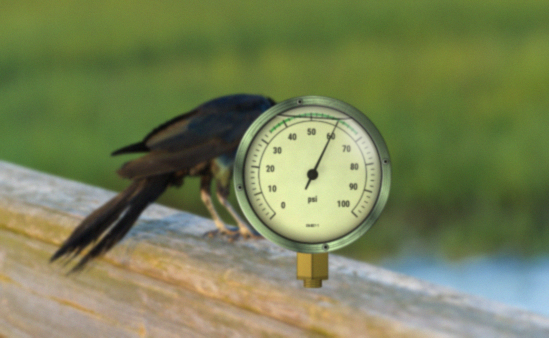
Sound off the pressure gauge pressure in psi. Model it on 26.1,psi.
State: 60,psi
